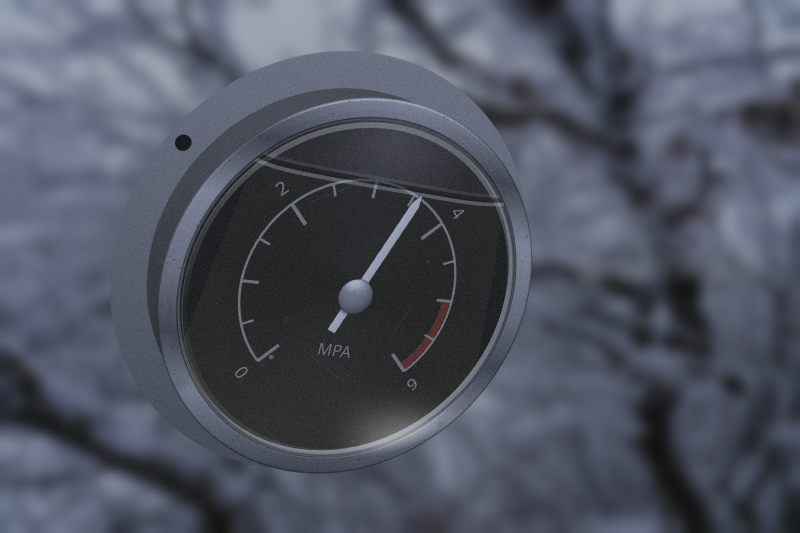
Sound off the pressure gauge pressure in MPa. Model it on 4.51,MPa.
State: 3.5,MPa
